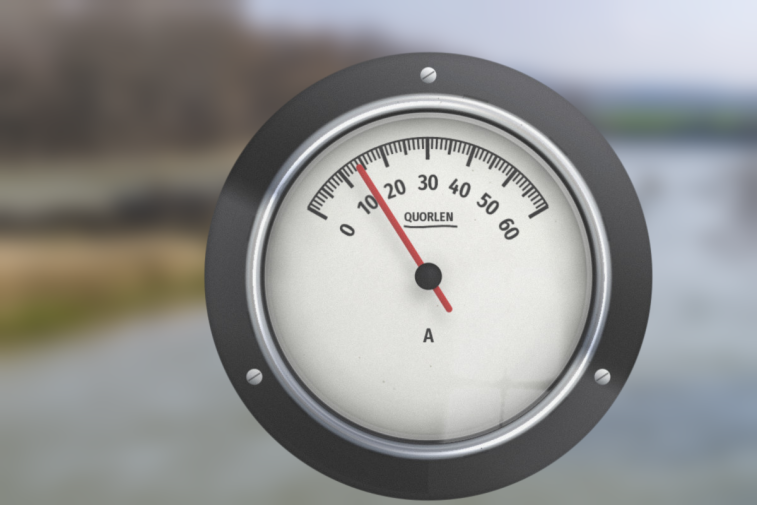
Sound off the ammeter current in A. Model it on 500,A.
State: 14,A
